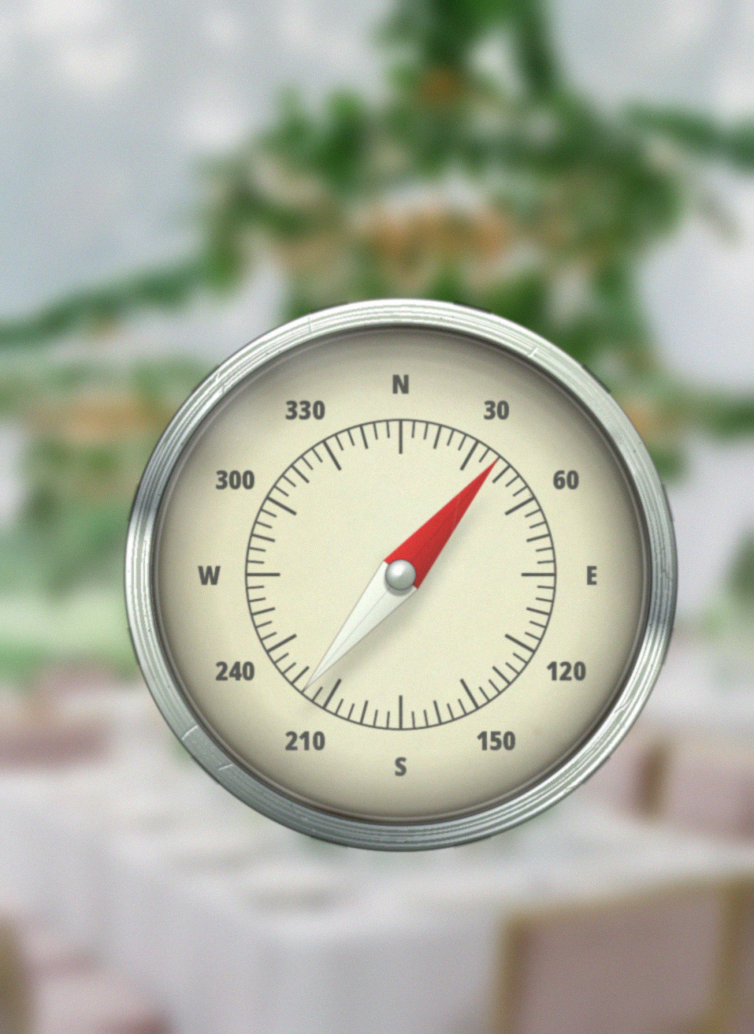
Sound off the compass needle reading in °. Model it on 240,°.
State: 40,°
